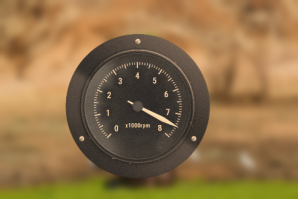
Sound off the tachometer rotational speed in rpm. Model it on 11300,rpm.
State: 7500,rpm
